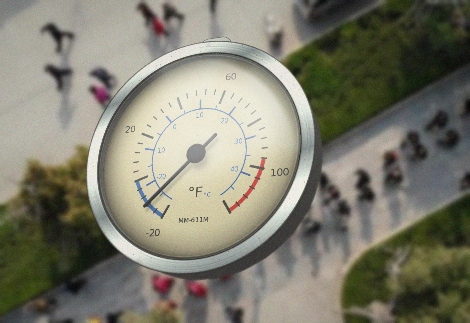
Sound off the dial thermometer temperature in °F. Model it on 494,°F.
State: -12,°F
